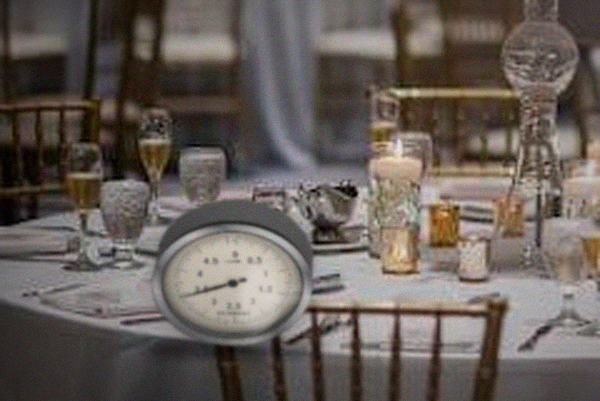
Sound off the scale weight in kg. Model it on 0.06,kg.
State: 3.5,kg
